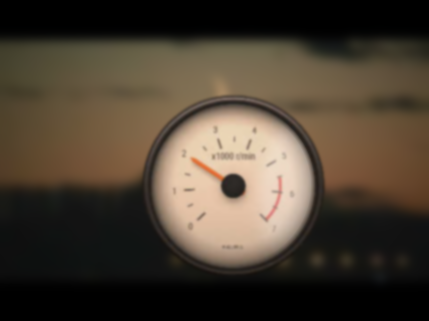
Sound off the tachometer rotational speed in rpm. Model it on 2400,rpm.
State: 2000,rpm
